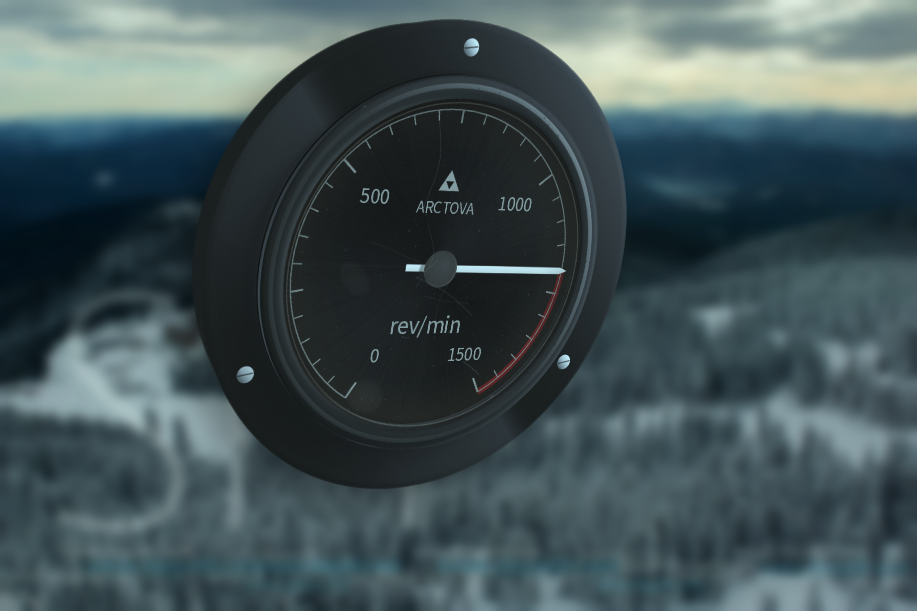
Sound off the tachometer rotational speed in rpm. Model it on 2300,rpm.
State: 1200,rpm
